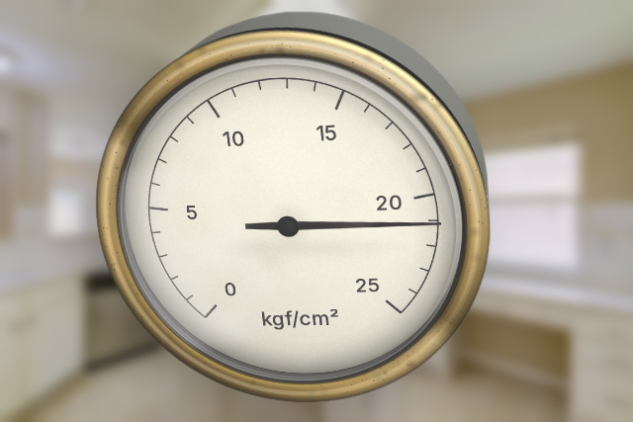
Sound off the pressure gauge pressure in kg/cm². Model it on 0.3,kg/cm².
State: 21,kg/cm²
